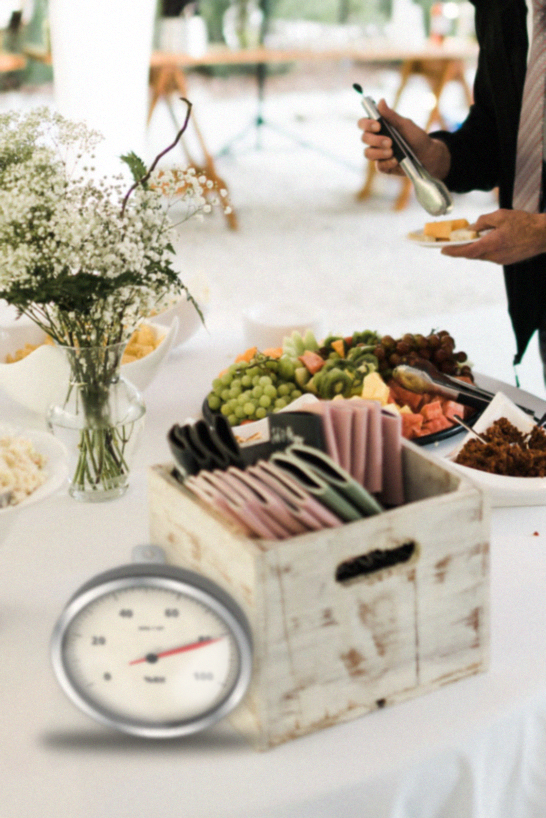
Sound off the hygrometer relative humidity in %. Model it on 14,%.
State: 80,%
